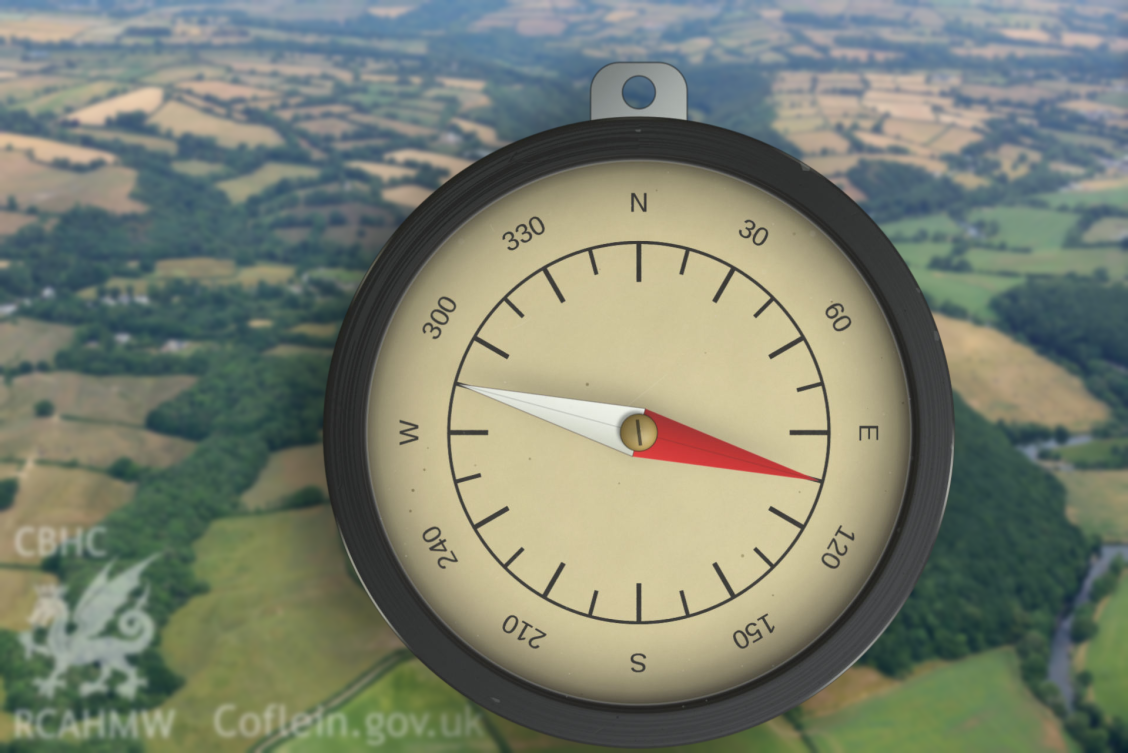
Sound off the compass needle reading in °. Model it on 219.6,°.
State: 105,°
